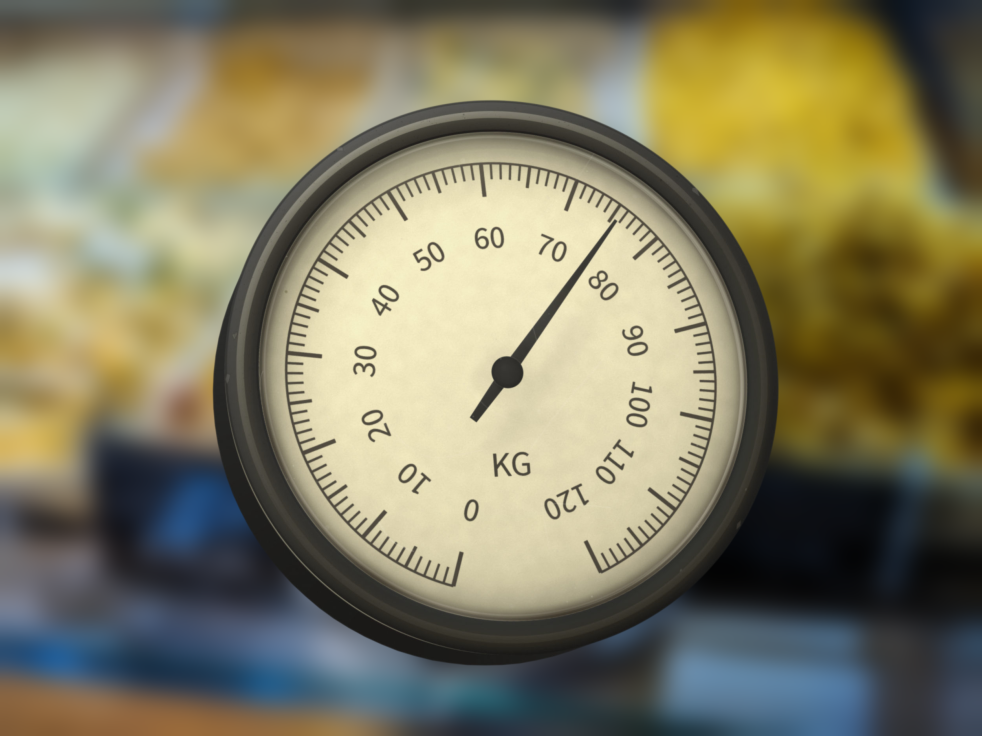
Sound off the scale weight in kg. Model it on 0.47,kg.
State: 75.5,kg
